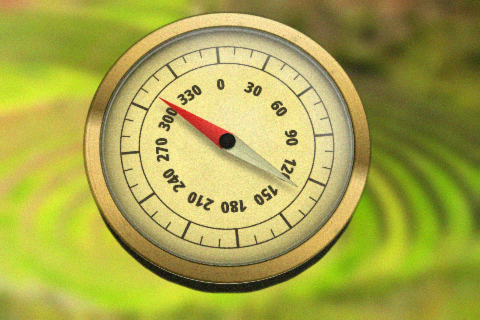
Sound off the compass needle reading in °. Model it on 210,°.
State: 310,°
